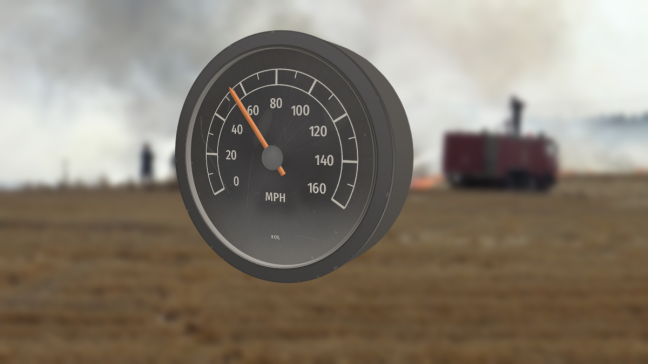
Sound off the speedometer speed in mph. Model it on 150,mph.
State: 55,mph
